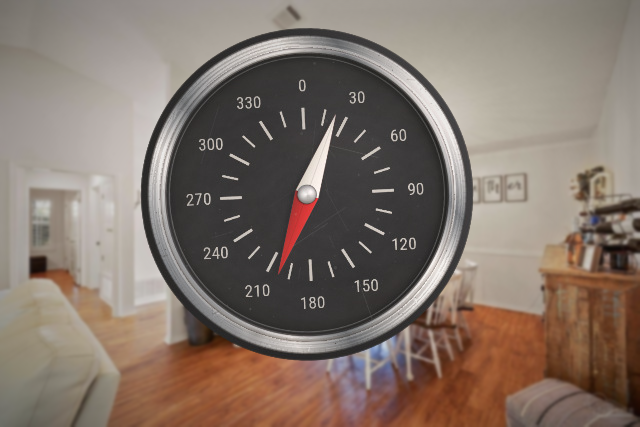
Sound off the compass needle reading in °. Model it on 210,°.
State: 202.5,°
